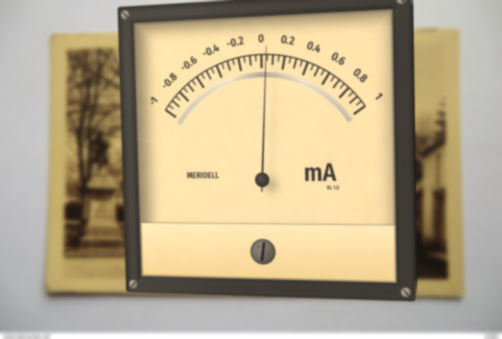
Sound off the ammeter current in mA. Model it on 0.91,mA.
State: 0.05,mA
